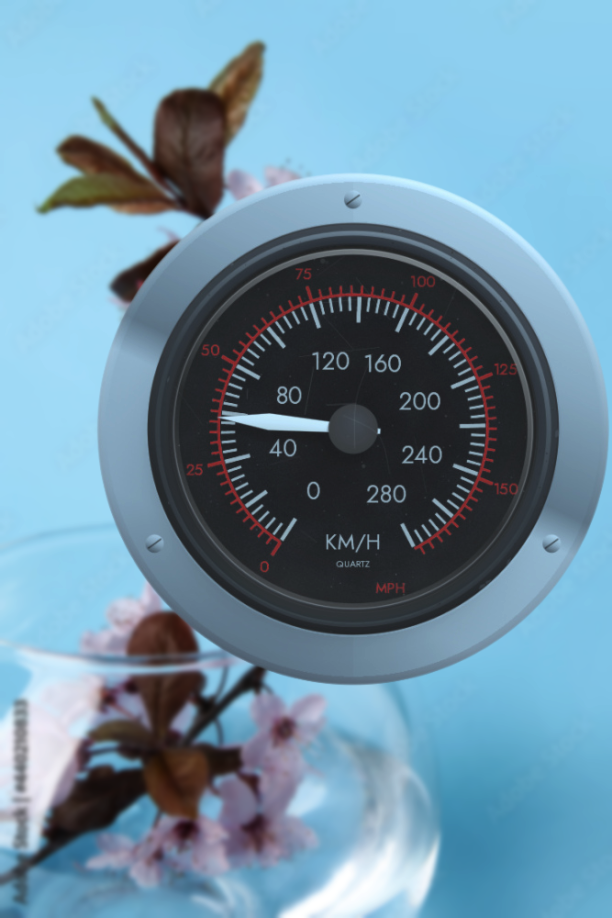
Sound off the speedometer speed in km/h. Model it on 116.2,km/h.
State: 58,km/h
